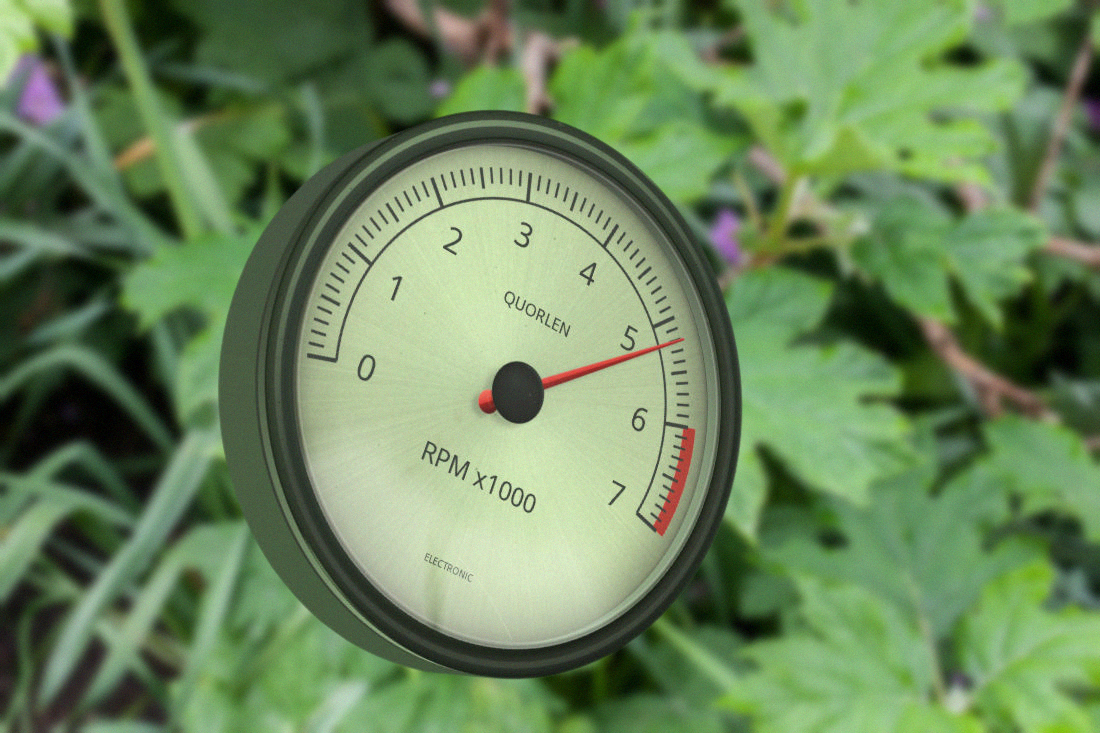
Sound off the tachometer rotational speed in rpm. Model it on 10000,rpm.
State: 5200,rpm
